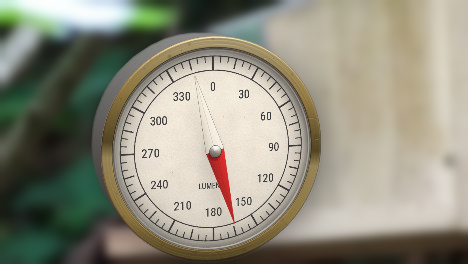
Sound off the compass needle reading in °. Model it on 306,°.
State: 165,°
